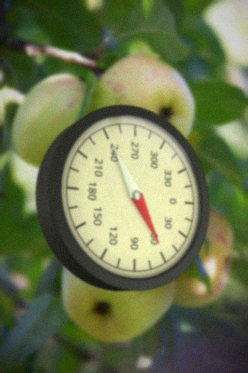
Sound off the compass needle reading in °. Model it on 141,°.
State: 60,°
